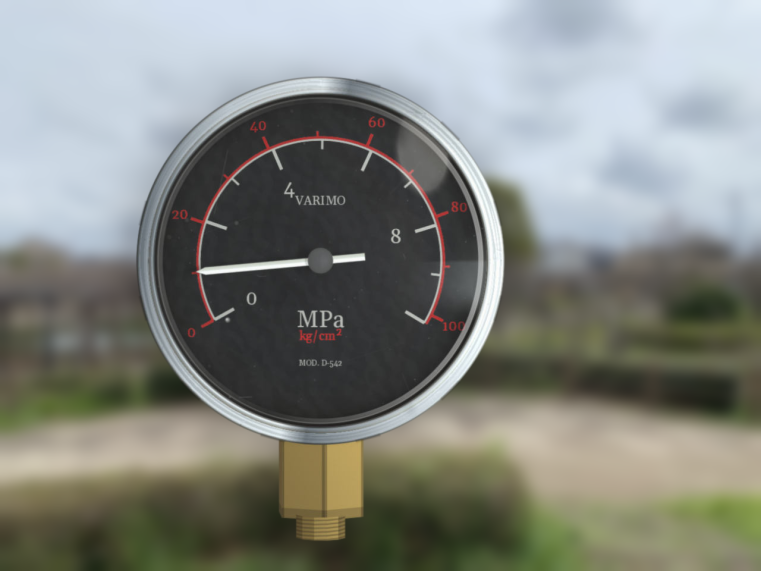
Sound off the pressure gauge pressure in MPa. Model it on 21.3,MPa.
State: 1,MPa
